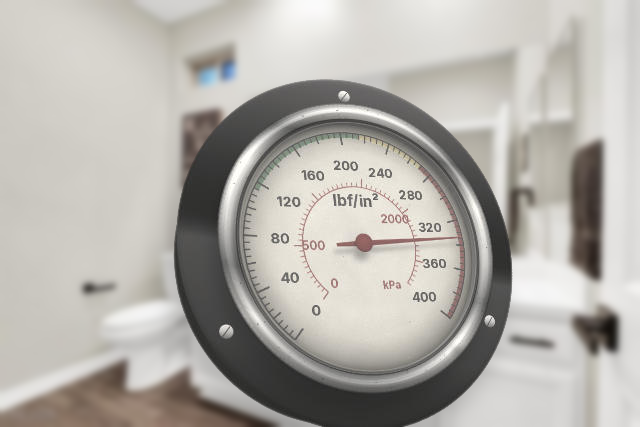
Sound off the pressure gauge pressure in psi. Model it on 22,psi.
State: 335,psi
